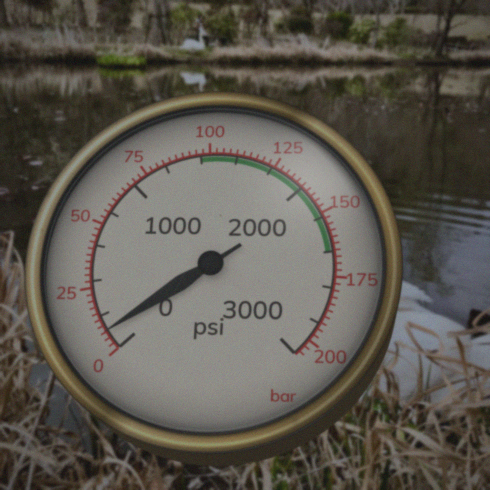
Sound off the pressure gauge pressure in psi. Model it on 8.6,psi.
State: 100,psi
